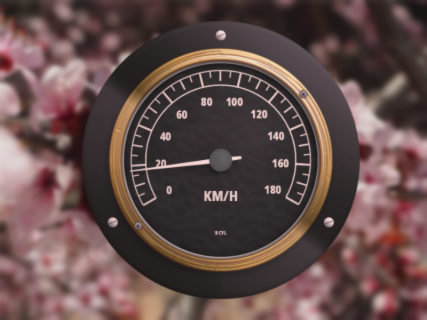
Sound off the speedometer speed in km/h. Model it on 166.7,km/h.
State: 17.5,km/h
